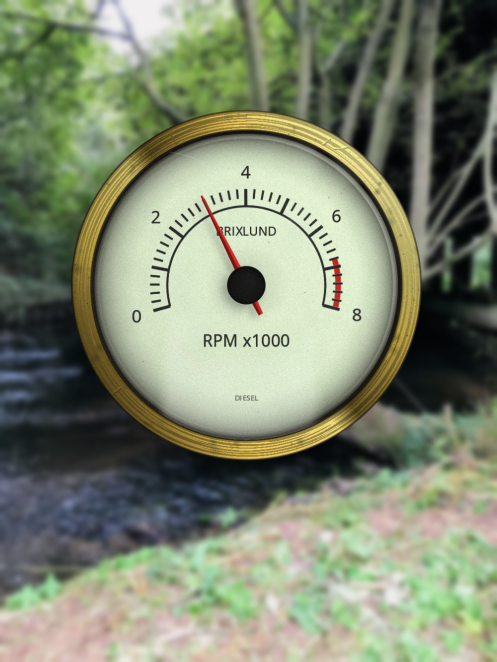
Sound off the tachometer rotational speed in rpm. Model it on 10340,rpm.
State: 3000,rpm
